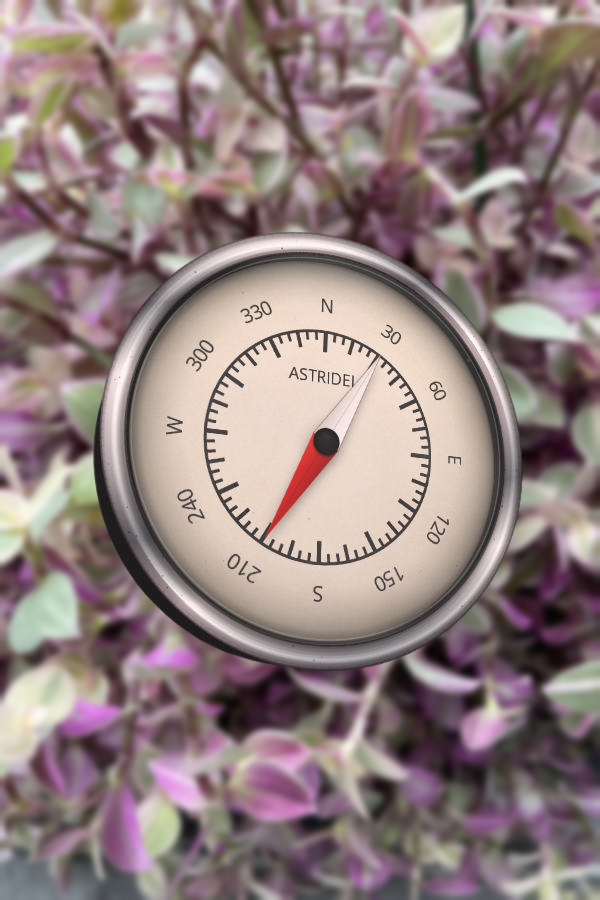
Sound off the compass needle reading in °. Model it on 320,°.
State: 210,°
